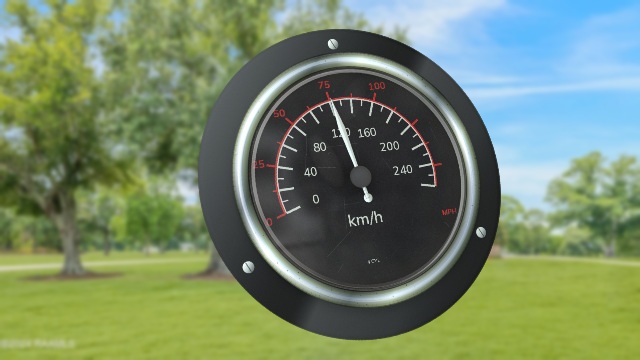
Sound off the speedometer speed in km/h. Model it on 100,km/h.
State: 120,km/h
